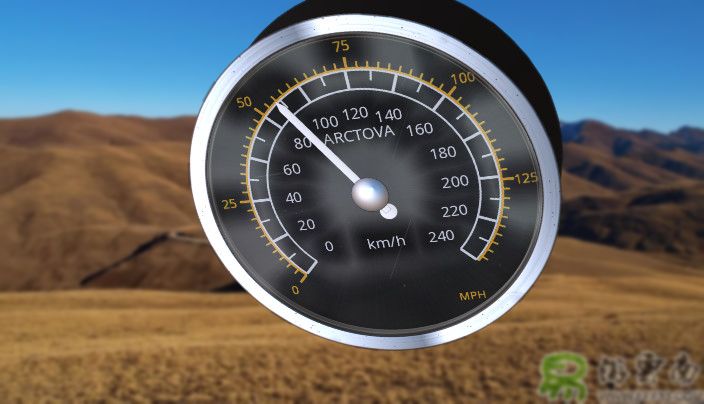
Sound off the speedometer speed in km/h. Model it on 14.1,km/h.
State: 90,km/h
